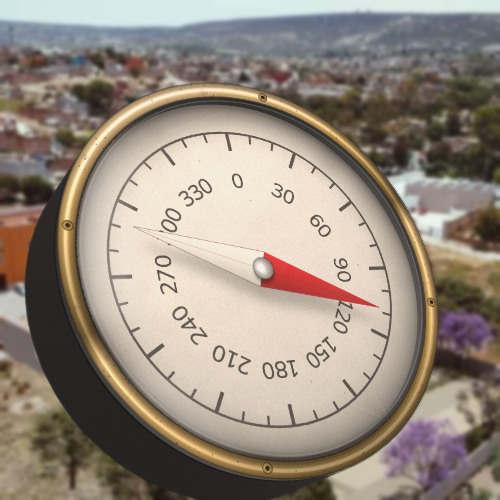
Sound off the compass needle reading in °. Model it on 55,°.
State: 110,°
